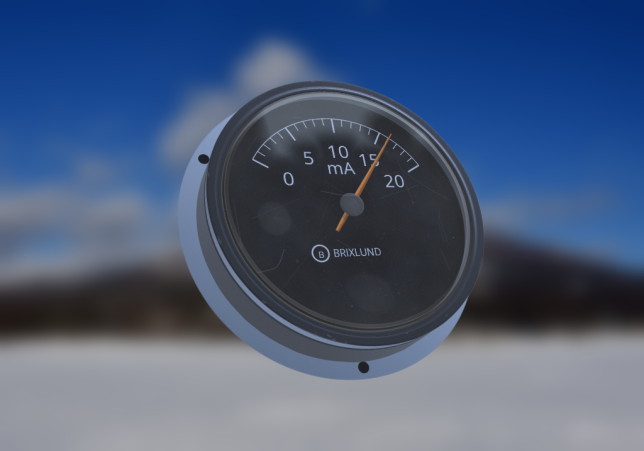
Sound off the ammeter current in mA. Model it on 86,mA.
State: 16,mA
